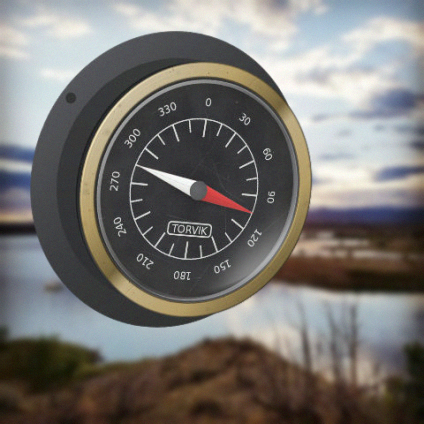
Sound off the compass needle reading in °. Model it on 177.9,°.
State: 105,°
